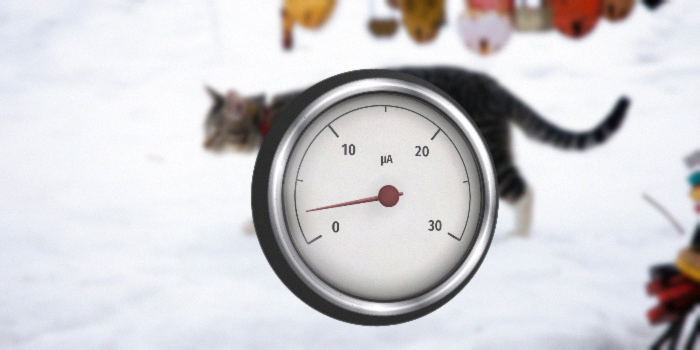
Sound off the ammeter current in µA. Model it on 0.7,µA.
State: 2.5,µA
